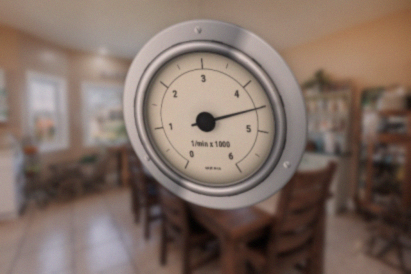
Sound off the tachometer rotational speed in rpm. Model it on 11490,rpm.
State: 4500,rpm
